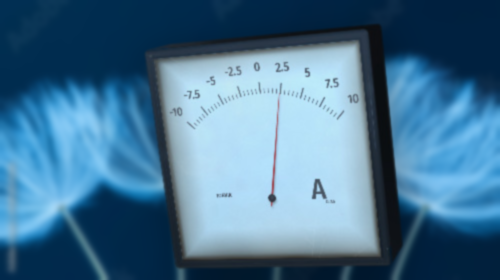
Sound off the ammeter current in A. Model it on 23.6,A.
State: 2.5,A
